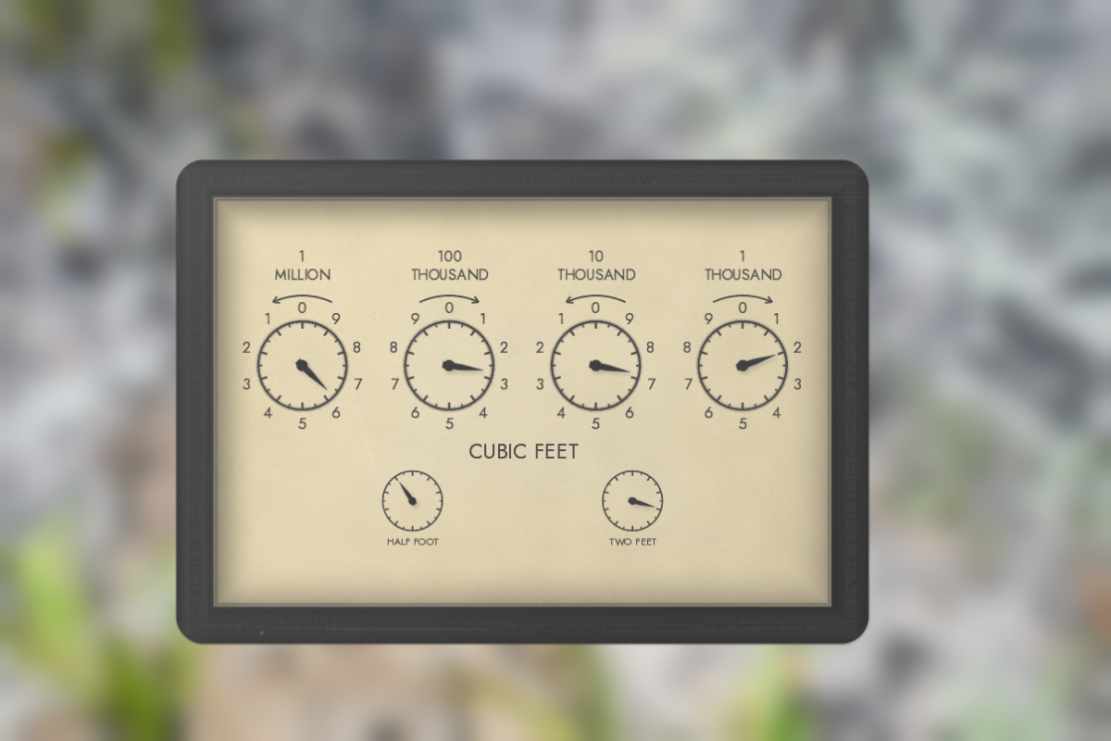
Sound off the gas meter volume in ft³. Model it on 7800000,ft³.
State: 627200,ft³
